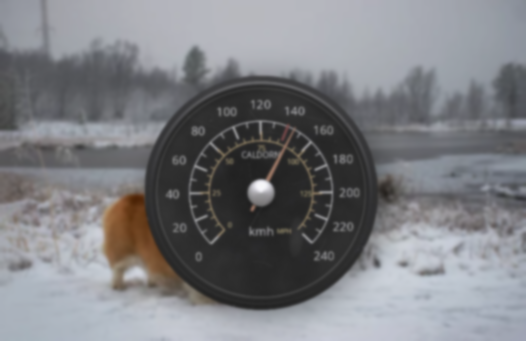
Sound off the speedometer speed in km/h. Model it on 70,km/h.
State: 145,km/h
